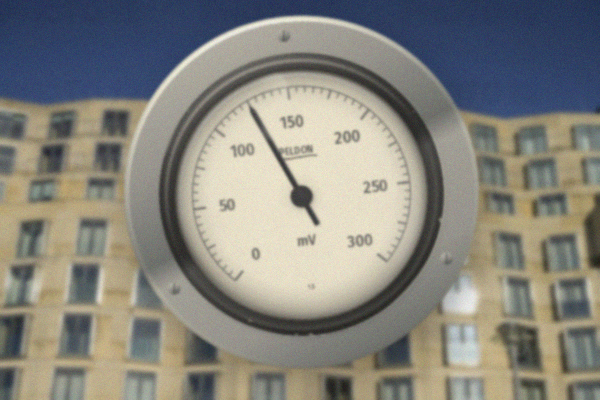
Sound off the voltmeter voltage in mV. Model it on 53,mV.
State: 125,mV
